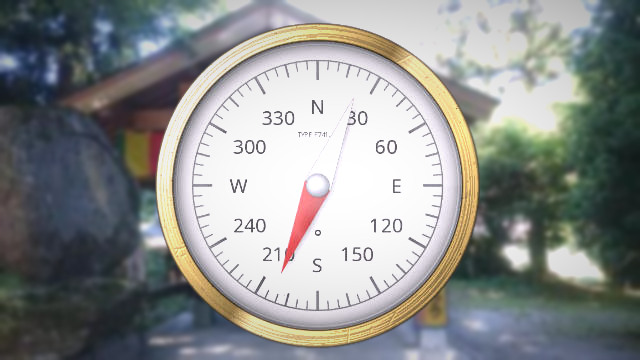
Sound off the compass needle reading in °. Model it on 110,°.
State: 202.5,°
